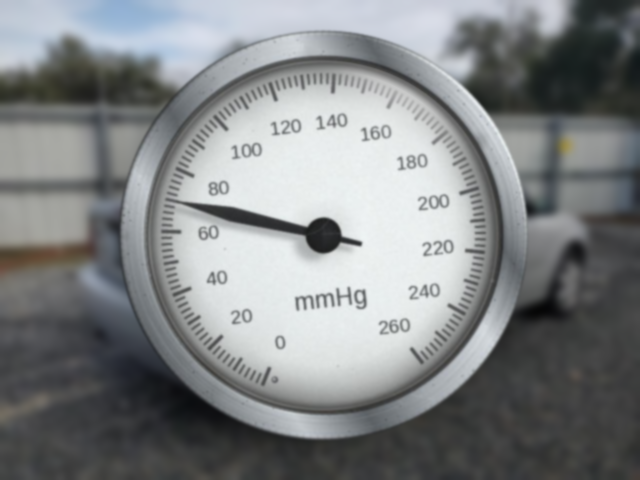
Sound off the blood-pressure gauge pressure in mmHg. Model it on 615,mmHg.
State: 70,mmHg
